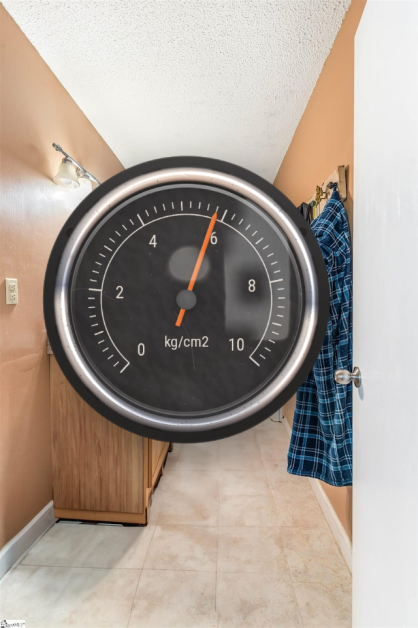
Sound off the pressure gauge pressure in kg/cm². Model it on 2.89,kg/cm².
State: 5.8,kg/cm²
